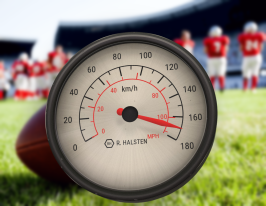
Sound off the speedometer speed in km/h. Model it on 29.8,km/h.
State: 170,km/h
